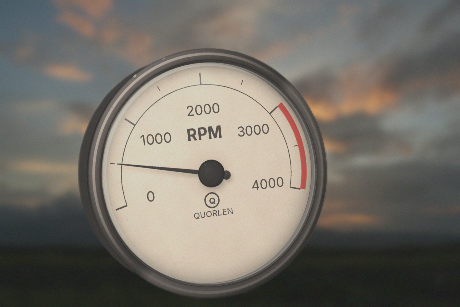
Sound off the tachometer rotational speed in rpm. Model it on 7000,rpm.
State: 500,rpm
